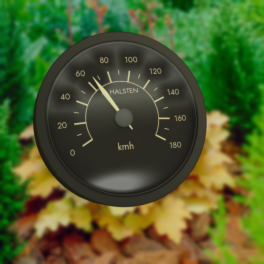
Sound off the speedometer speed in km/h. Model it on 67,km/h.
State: 65,km/h
